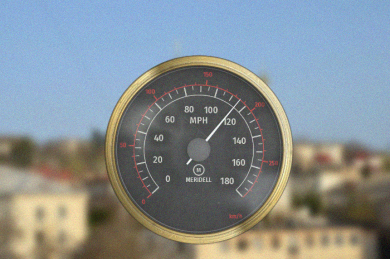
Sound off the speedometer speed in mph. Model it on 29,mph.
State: 115,mph
